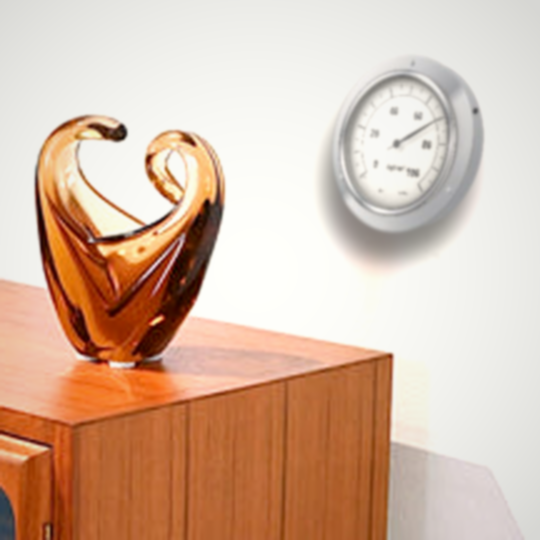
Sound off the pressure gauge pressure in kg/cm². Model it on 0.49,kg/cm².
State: 70,kg/cm²
